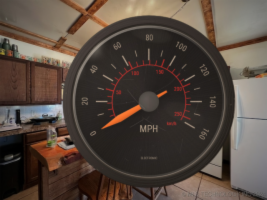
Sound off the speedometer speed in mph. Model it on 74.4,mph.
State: 0,mph
